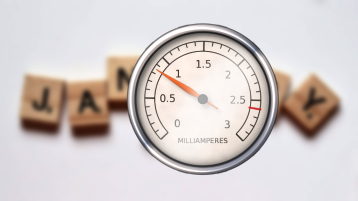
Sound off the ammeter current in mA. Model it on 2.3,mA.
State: 0.85,mA
